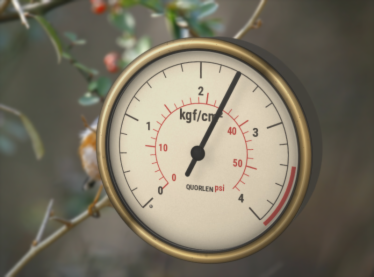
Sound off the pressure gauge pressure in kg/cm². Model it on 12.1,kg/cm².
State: 2.4,kg/cm²
